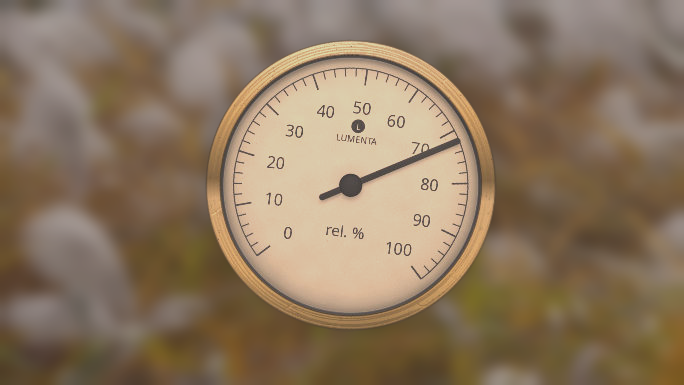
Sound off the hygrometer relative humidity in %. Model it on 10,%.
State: 72,%
